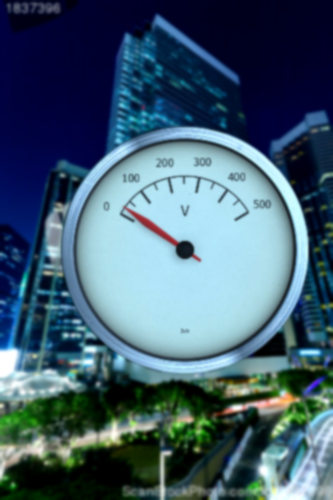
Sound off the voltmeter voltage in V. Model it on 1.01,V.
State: 25,V
